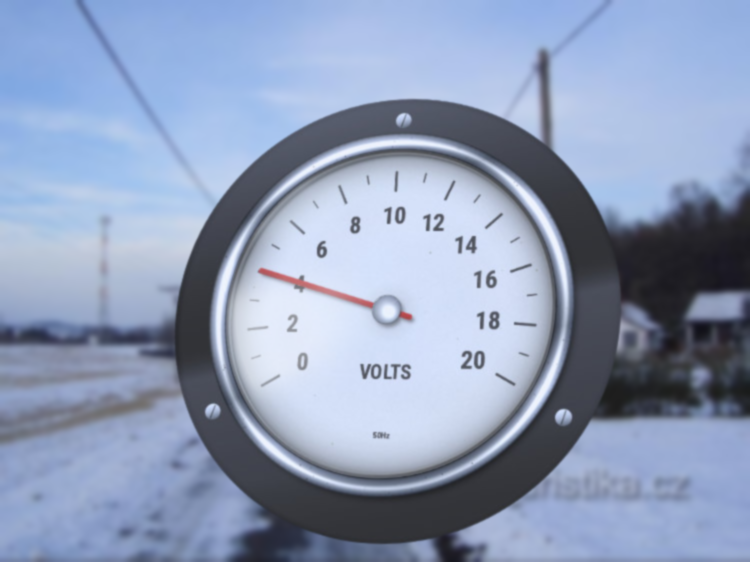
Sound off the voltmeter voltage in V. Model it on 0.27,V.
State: 4,V
